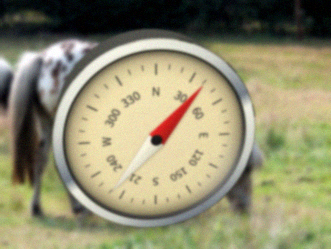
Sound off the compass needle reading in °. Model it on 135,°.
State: 40,°
